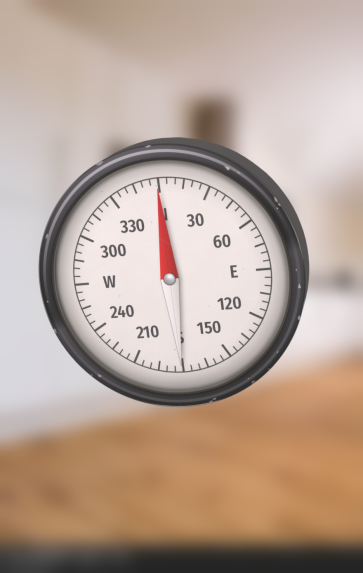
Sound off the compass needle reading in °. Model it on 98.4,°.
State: 0,°
